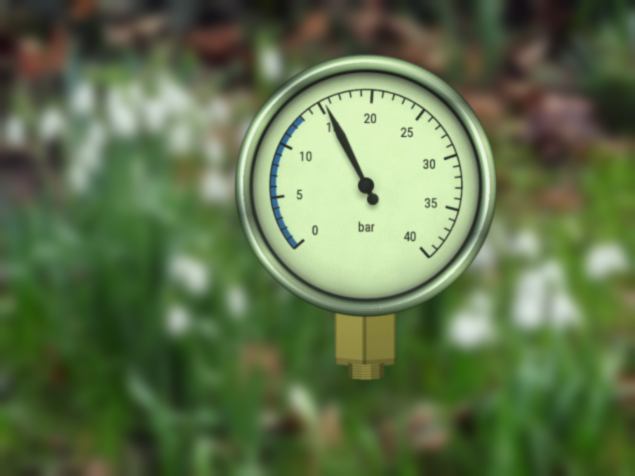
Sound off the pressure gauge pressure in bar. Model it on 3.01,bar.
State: 15.5,bar
